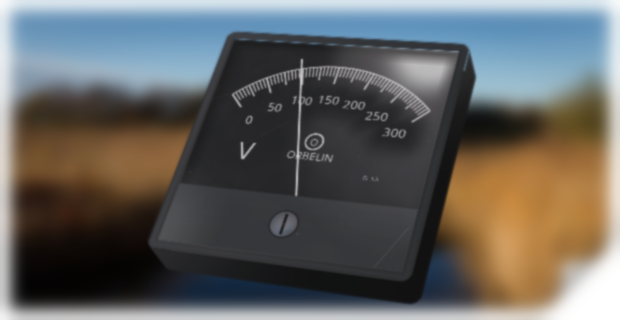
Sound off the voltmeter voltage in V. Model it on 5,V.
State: 100,V
